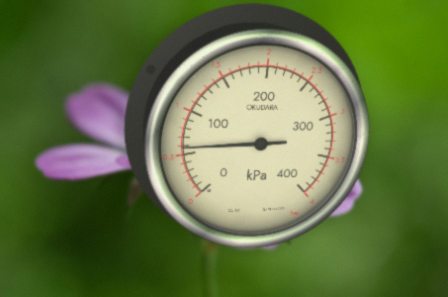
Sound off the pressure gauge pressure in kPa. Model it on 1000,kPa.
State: 60,kPa
